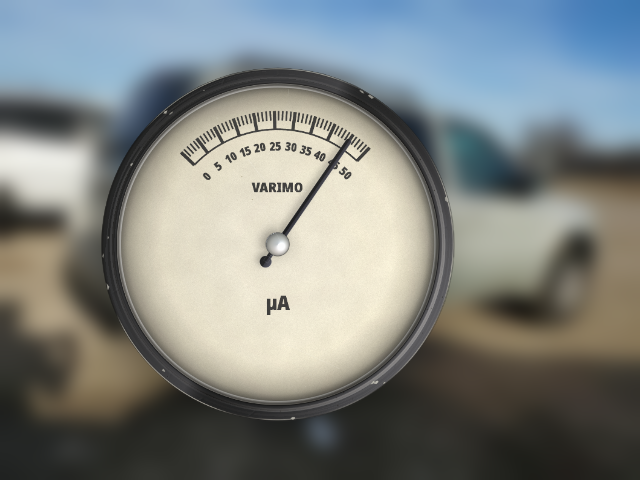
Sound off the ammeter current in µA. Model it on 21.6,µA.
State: 45,µA
